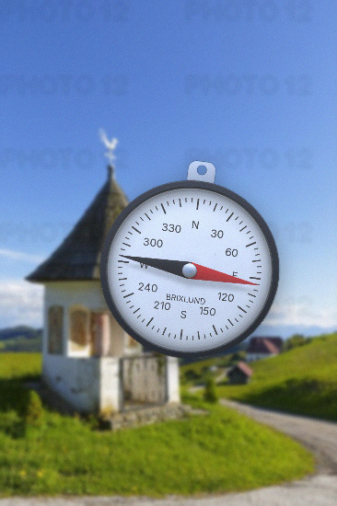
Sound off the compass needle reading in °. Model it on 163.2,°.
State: 95,°
